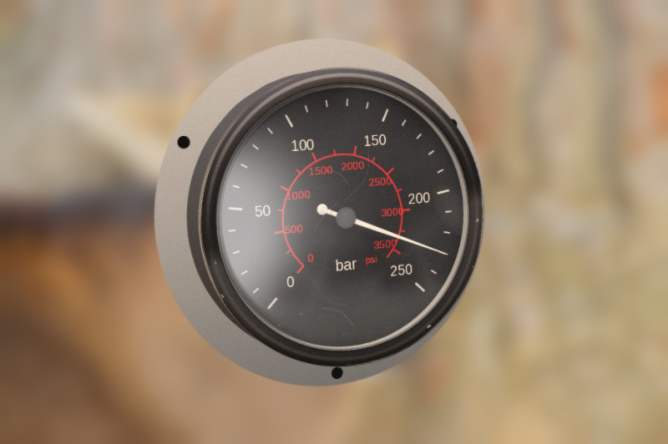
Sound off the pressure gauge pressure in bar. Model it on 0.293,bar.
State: 230,bar
